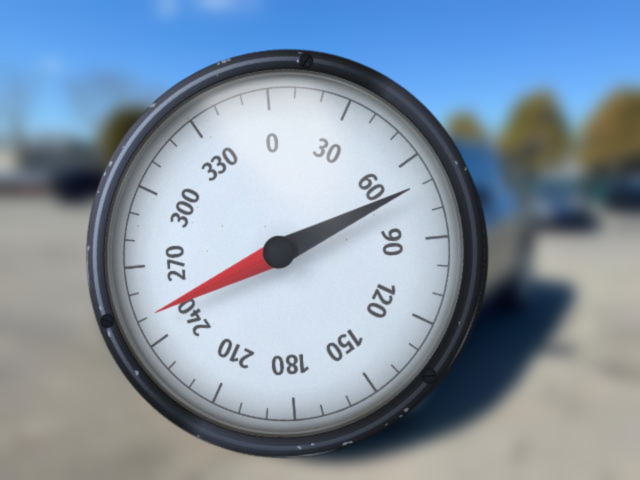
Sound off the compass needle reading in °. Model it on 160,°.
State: 250,°
